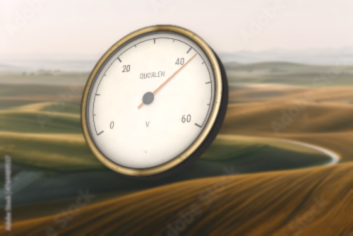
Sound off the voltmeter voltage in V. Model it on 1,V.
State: 42.5,V
